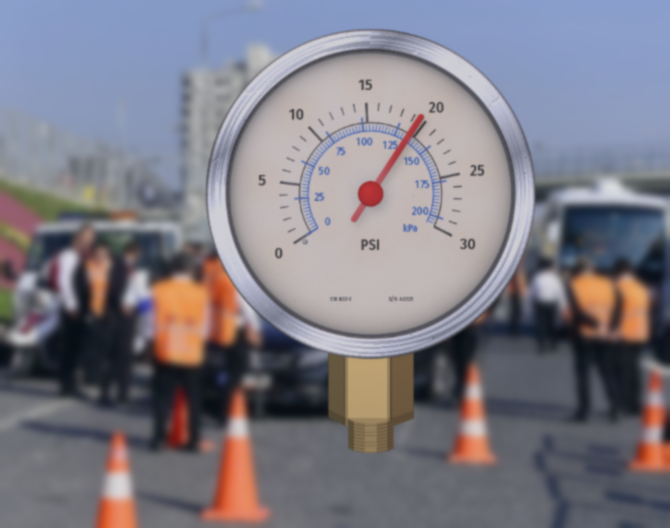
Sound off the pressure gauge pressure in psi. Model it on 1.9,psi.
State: 19.5,psi
